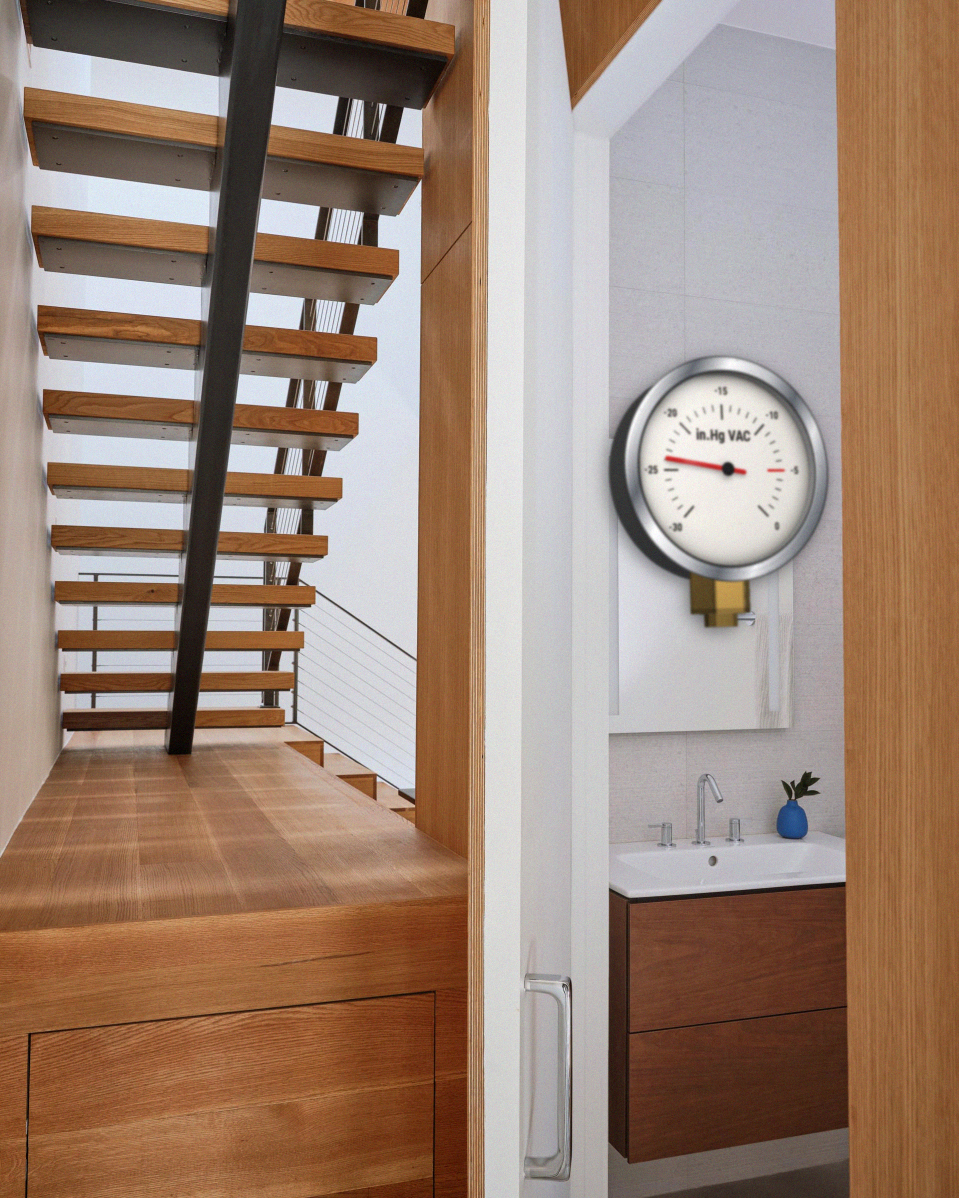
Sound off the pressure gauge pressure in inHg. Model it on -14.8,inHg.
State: -24,inHg
